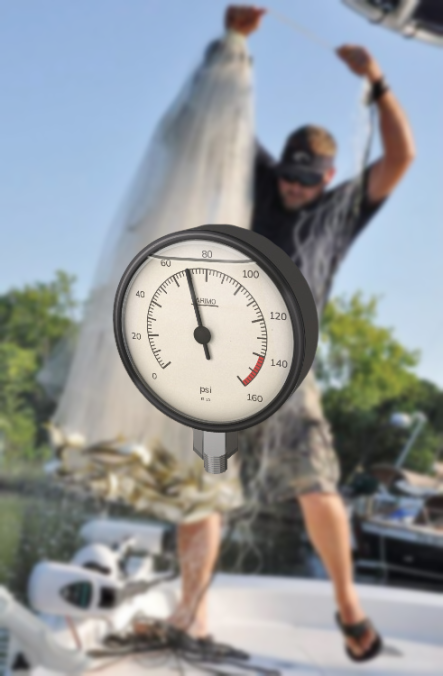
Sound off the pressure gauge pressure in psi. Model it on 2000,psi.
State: 70,psi
